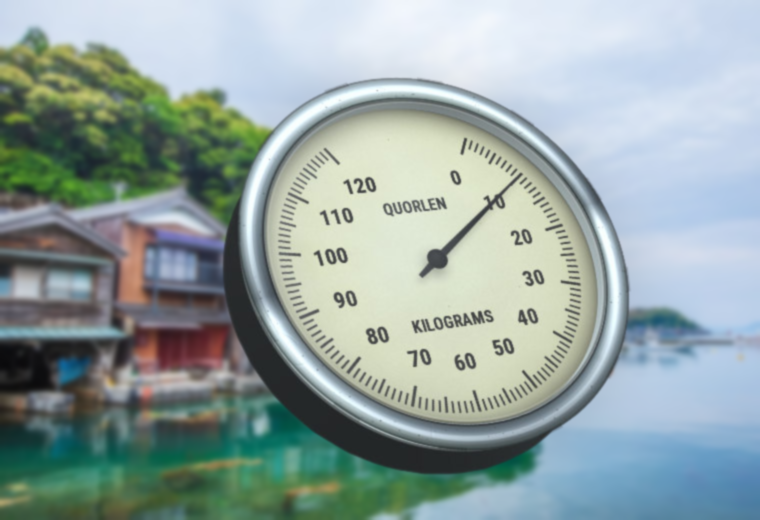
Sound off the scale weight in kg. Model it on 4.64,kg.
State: 10,kg
